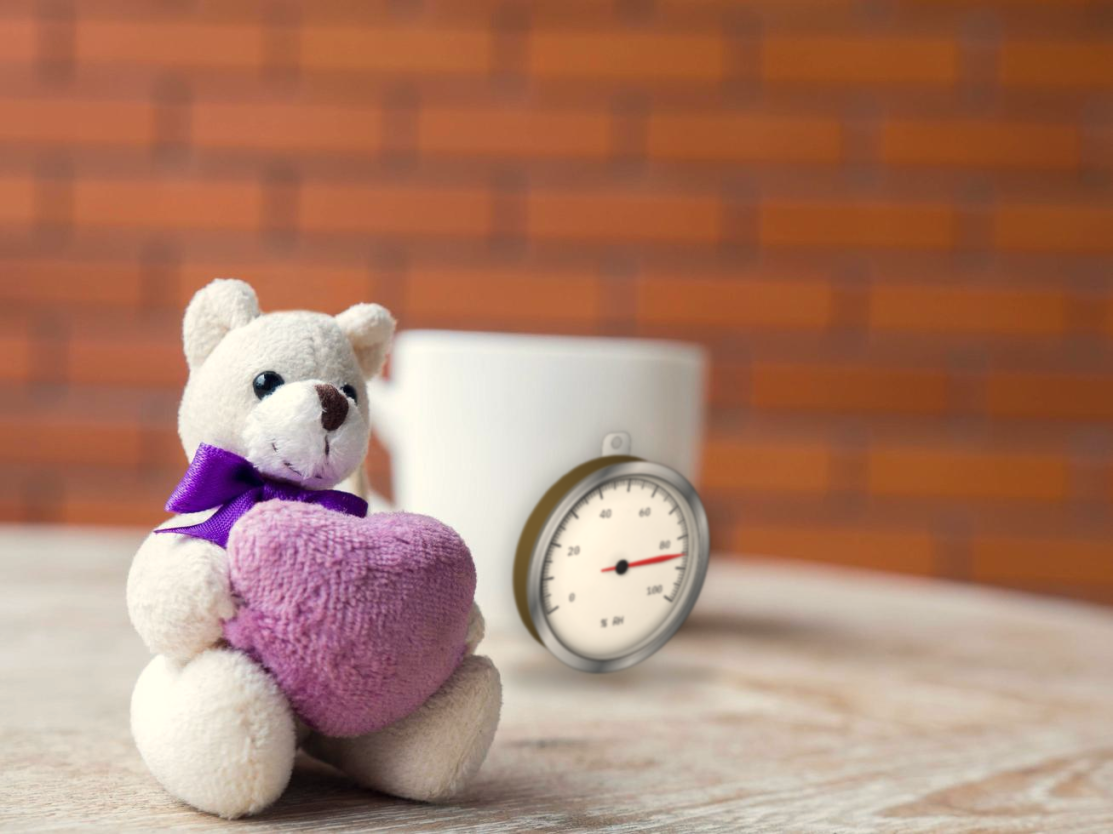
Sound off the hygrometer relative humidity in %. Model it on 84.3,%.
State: 85,%
